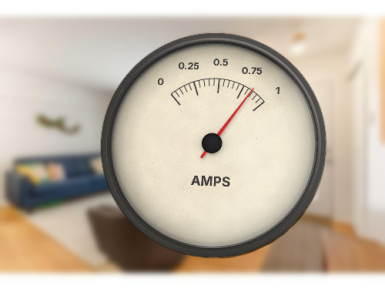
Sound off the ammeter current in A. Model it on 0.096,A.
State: 0.85,A
